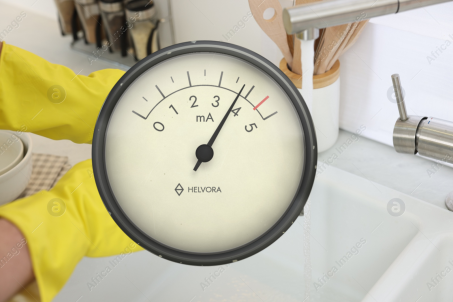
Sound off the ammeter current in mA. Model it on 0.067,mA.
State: 3.75,mA
